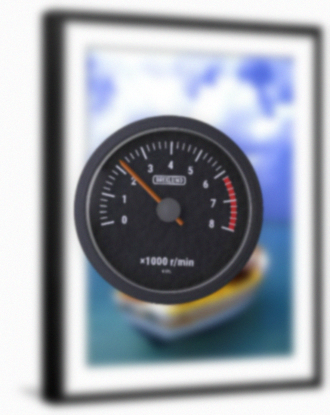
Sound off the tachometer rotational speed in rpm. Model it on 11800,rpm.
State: 2200,rpm
